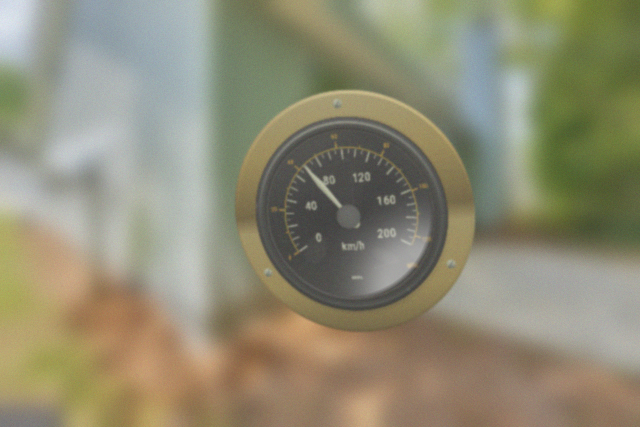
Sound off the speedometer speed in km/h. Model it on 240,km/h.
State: 70,km/h
